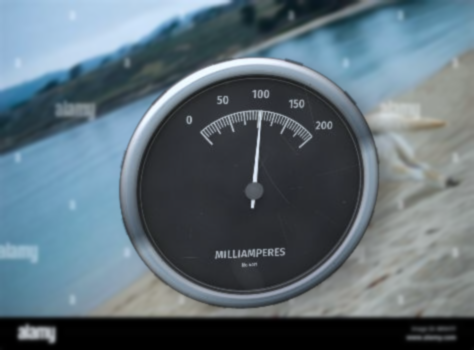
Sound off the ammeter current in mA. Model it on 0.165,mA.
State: 100,mA
